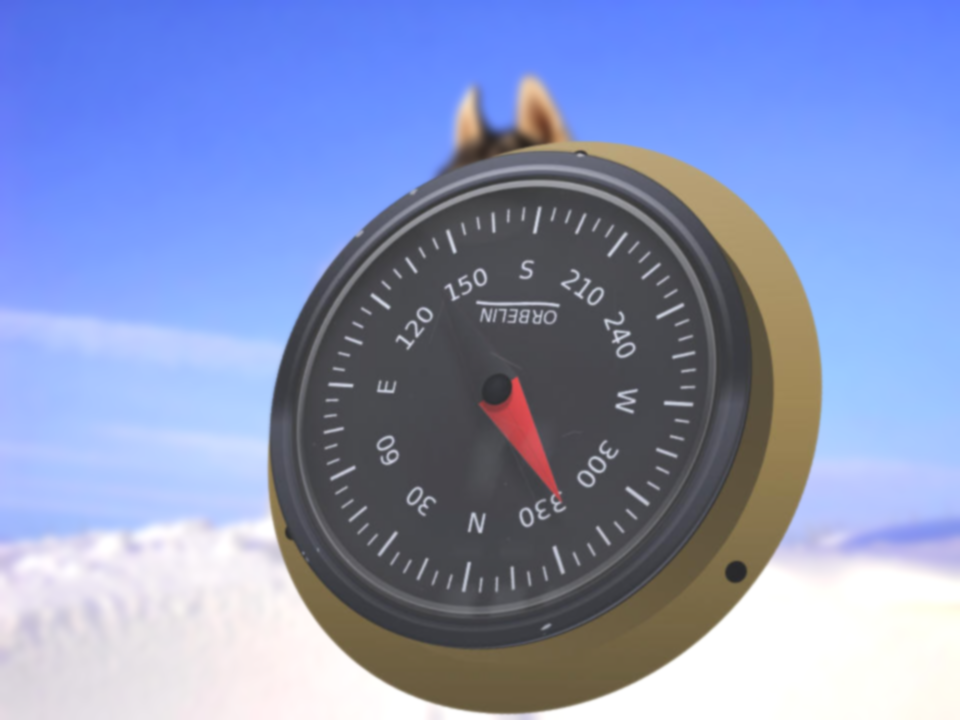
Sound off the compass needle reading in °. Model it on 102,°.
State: 320,°
